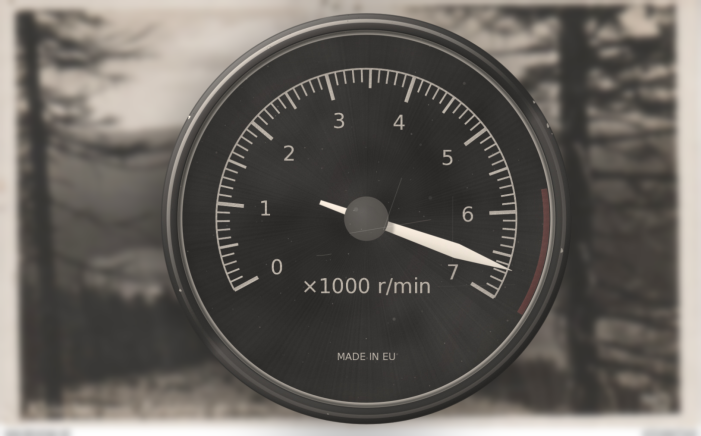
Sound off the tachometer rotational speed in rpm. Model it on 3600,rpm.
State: 6650,rpm
